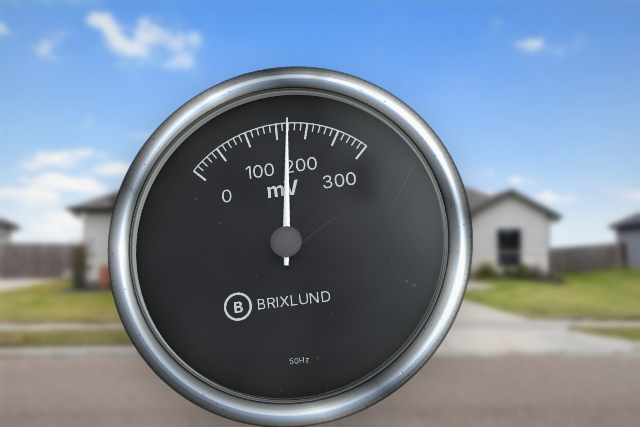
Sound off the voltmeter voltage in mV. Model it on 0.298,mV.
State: 170,mV
